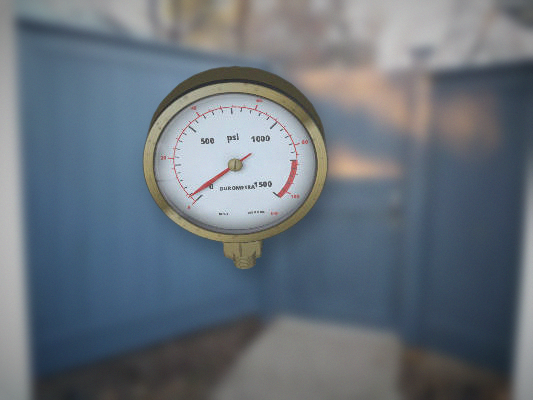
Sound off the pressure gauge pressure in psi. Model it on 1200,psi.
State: 50,psi
